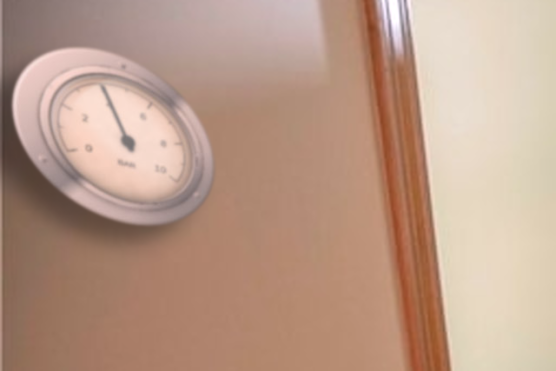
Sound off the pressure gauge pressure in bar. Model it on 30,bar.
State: 4,bar
